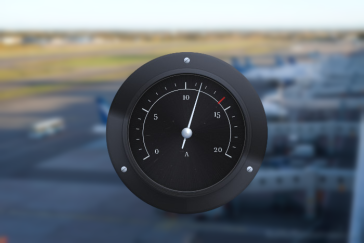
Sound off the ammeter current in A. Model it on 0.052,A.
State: 11.5,A
